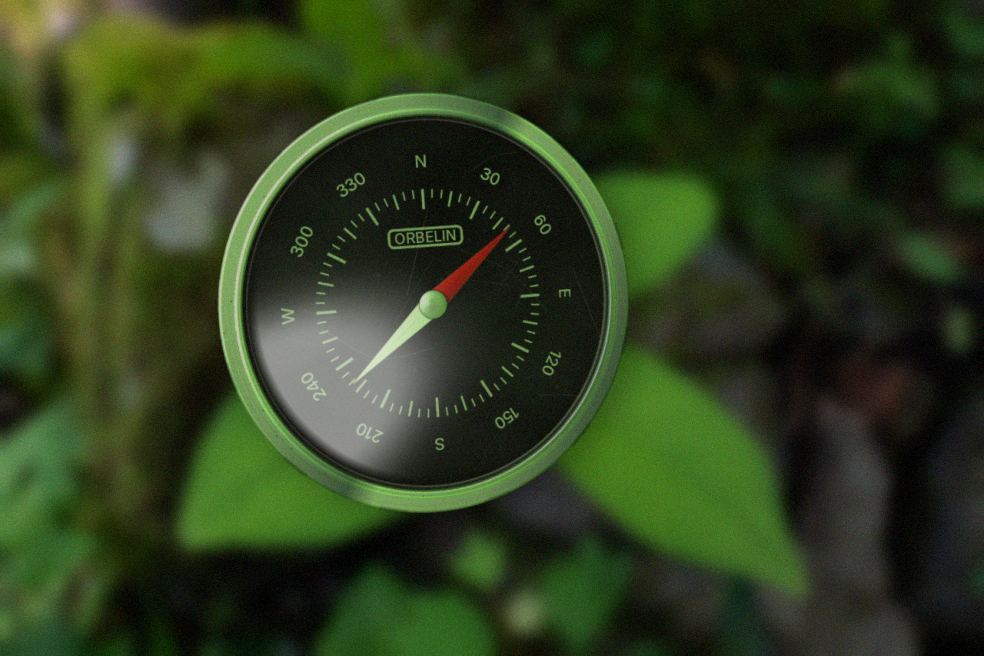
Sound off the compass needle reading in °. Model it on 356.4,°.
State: 50,°
